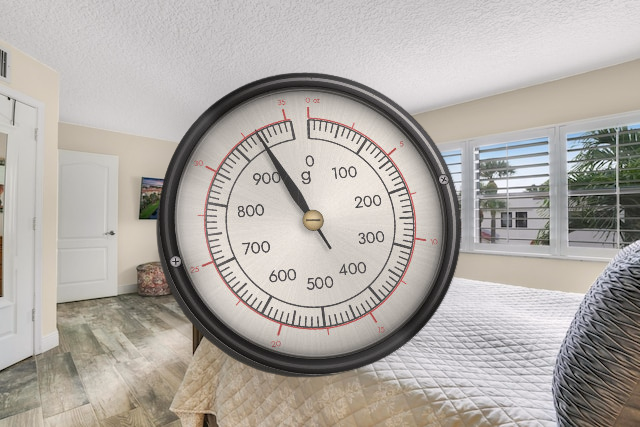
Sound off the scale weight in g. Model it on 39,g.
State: 940,g
